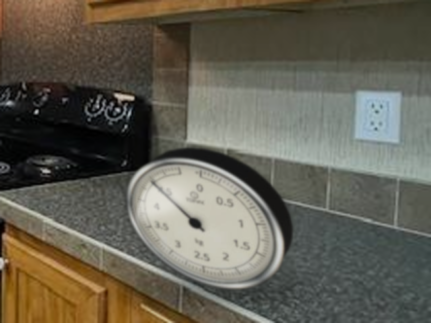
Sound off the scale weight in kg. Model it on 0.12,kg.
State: 4.5,kg
